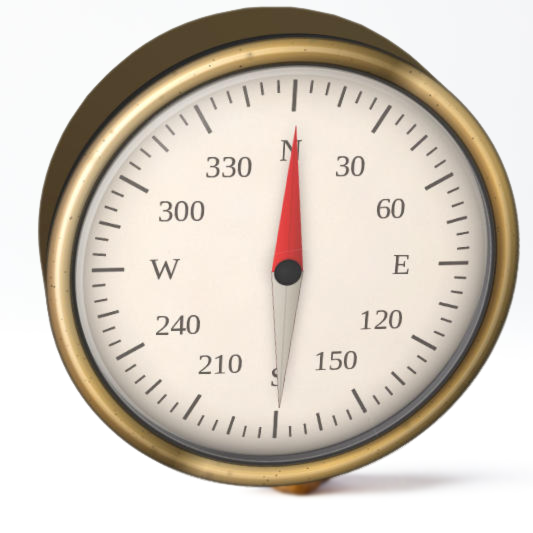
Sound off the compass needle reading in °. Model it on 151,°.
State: 0,°
